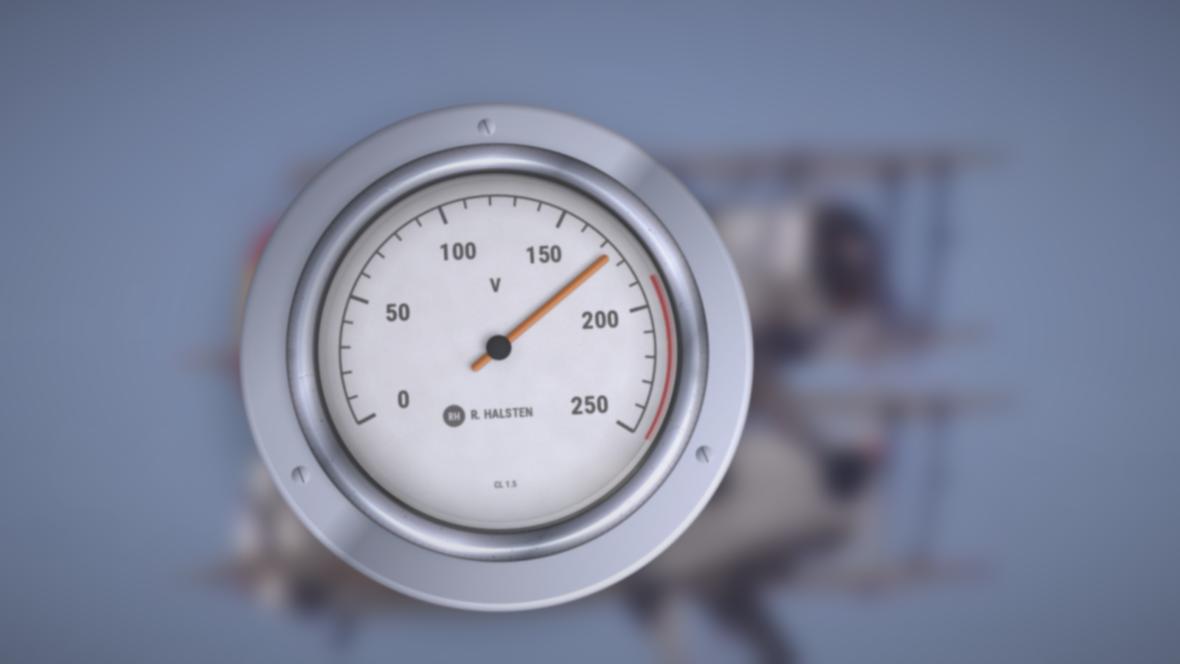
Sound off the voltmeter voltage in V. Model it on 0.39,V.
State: 175,V
